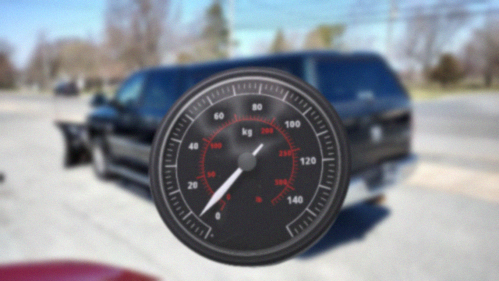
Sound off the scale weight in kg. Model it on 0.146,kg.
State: 6,kg
